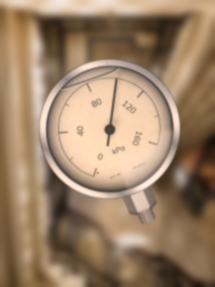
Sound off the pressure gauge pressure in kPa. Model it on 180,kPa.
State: 100,kPa
